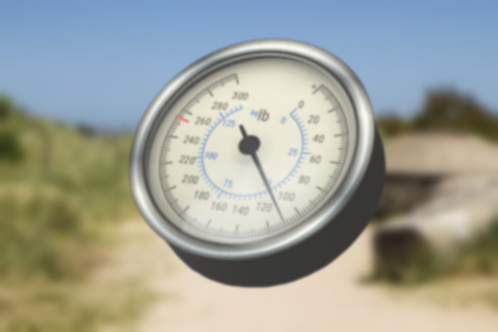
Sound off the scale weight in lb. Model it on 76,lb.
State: 110,lb
